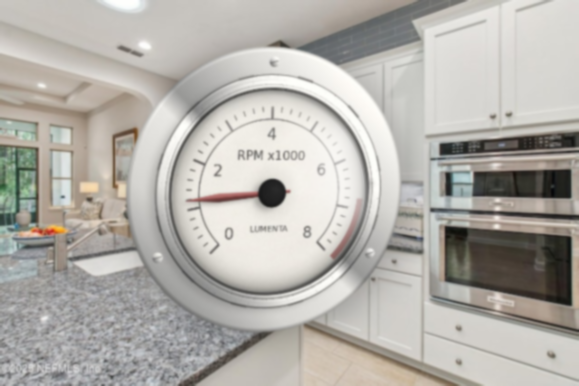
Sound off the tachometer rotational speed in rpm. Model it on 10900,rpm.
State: 1200,rpm
